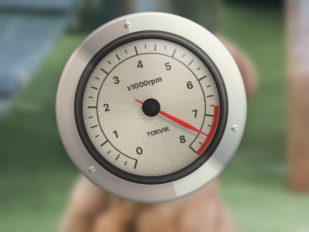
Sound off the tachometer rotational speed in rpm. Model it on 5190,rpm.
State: 7500,rpm
